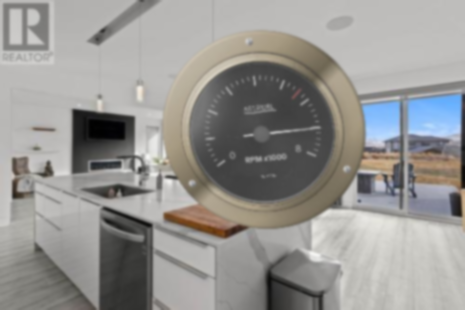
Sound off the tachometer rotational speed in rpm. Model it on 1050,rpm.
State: 7000,rpm
